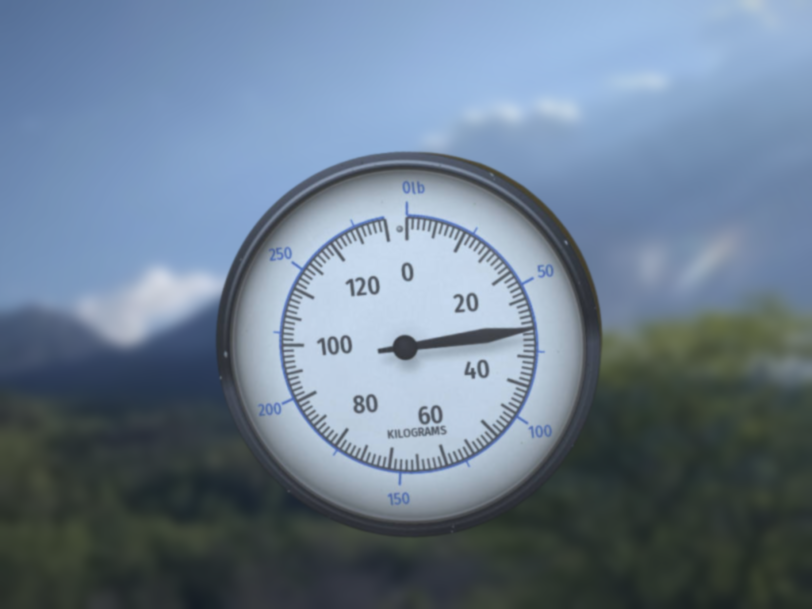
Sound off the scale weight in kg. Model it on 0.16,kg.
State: 30,kg
